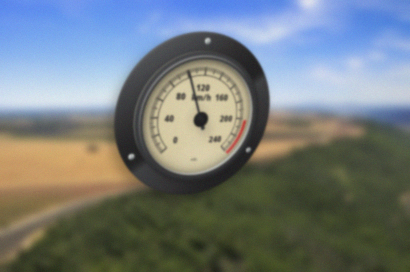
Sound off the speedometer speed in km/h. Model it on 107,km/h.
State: 100,km/h
